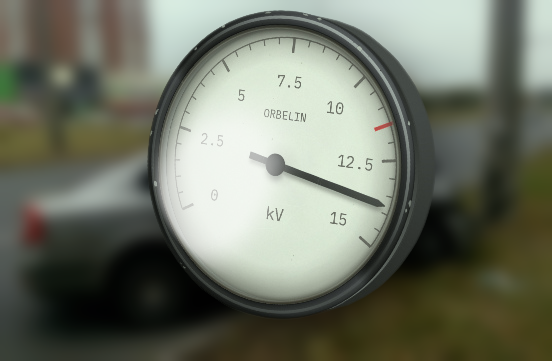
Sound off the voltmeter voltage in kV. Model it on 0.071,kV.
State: 13.75,kV
